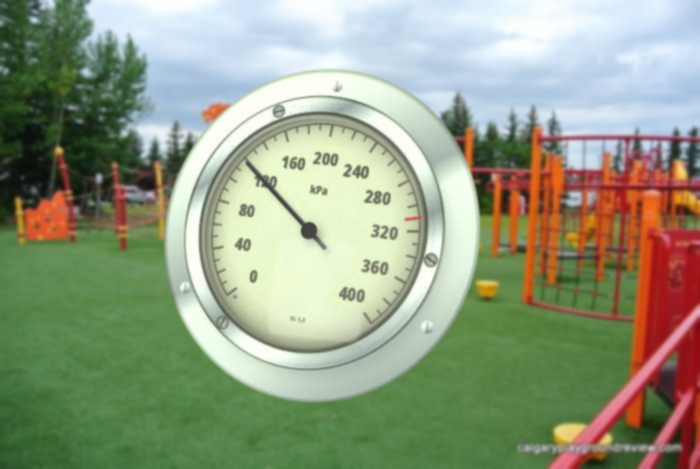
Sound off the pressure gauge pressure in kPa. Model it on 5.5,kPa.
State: 120,kPa
